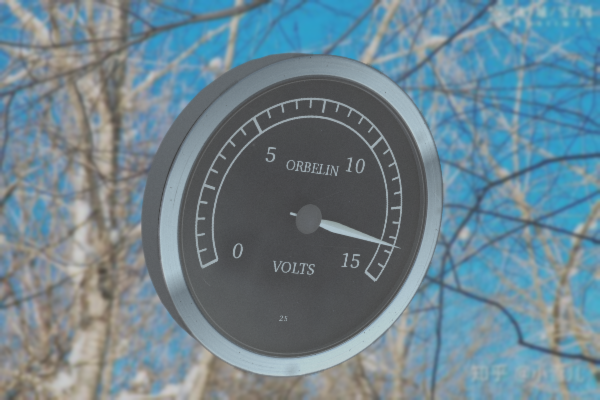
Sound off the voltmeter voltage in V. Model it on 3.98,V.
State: 13.75,V
